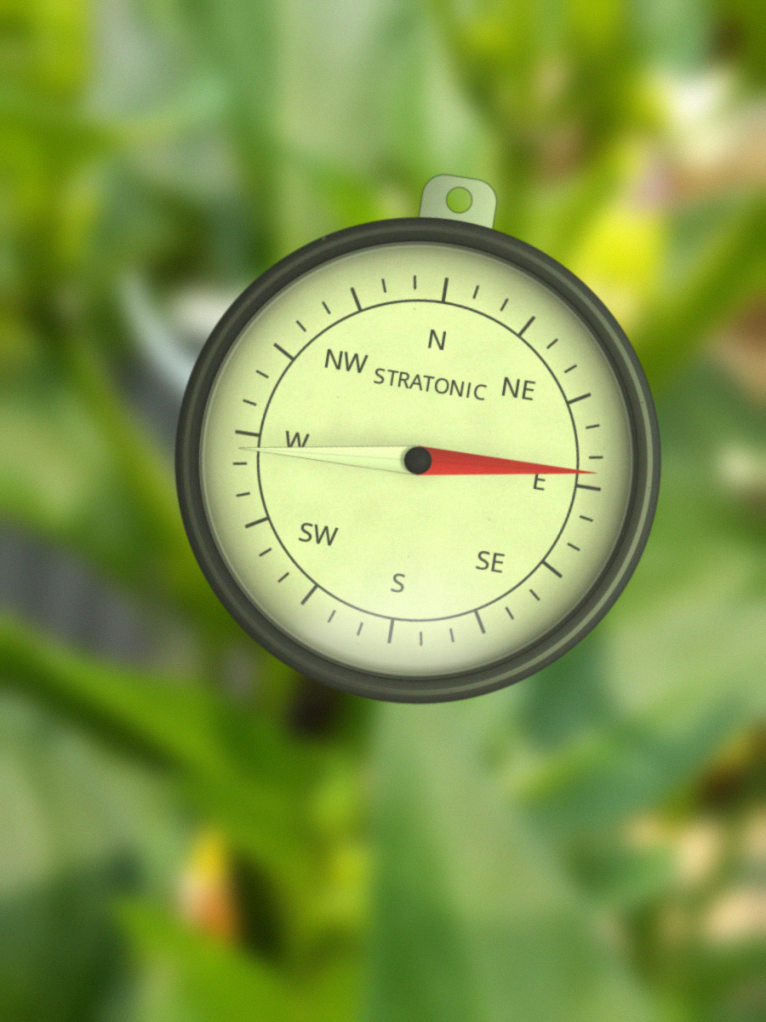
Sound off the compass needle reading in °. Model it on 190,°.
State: 85,°
